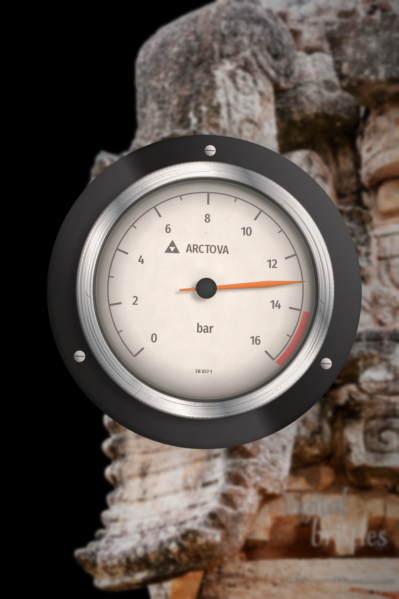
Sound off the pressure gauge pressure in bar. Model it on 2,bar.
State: 13,bar
